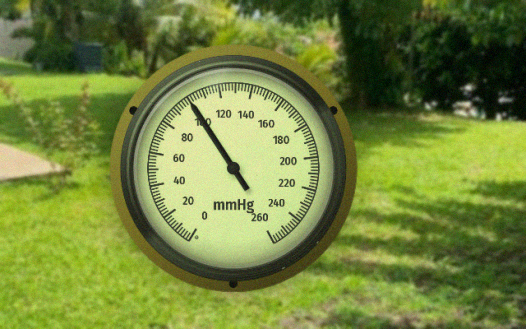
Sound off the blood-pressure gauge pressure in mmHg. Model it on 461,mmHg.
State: 100,mmHg
